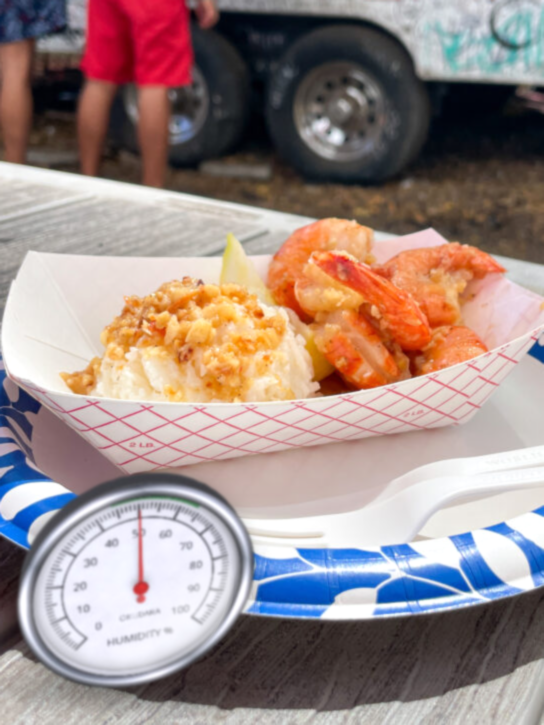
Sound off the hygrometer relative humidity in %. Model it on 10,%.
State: 50,%
